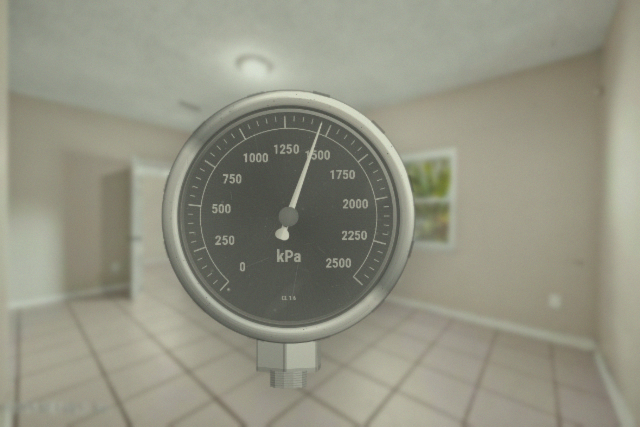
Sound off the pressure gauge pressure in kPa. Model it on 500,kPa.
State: 1450,kPa
